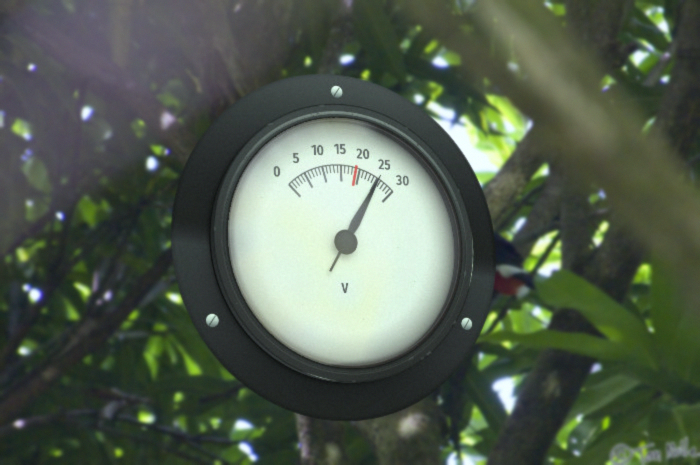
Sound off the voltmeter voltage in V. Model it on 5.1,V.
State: 25,V
